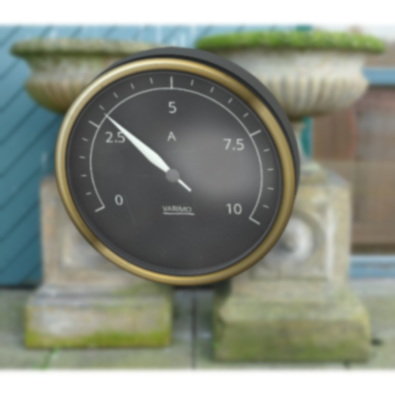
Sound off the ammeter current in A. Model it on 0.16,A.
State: 3,A
